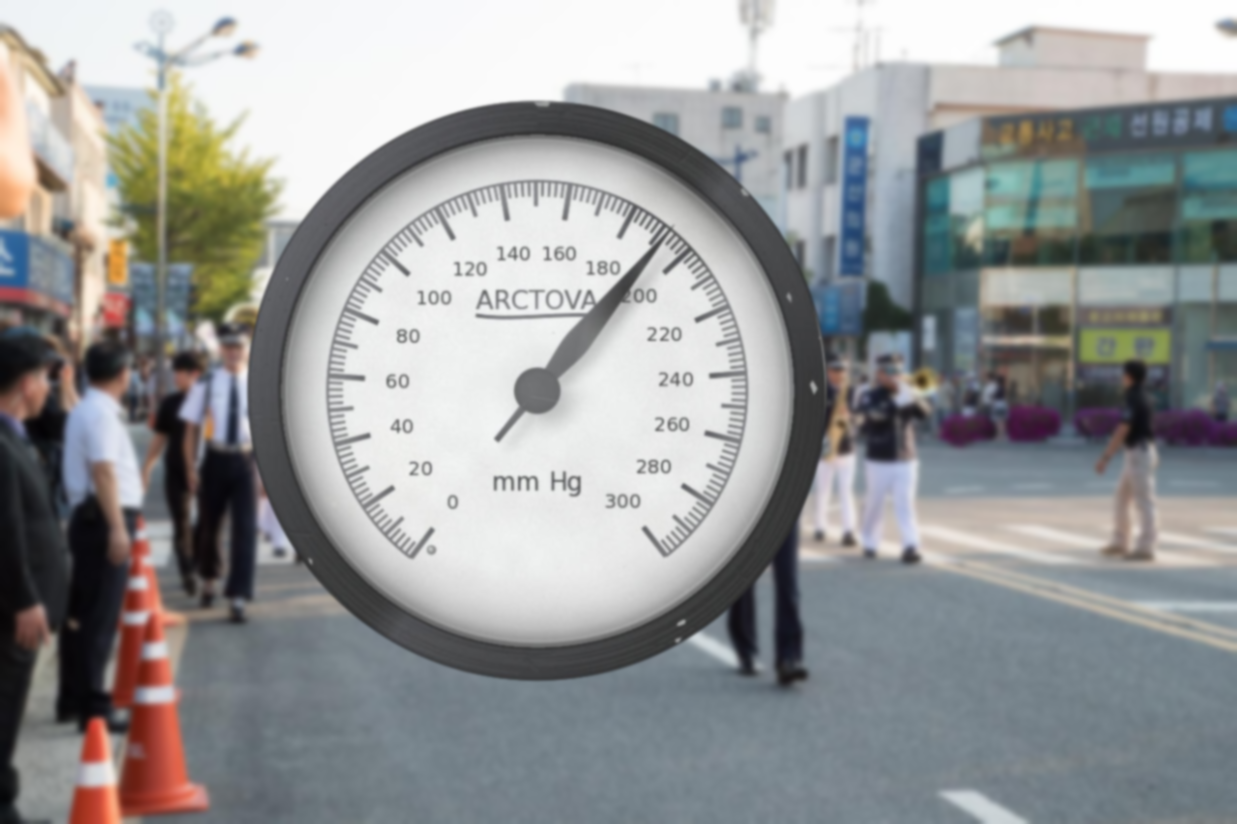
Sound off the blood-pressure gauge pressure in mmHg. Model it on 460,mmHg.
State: 192,mmHg
